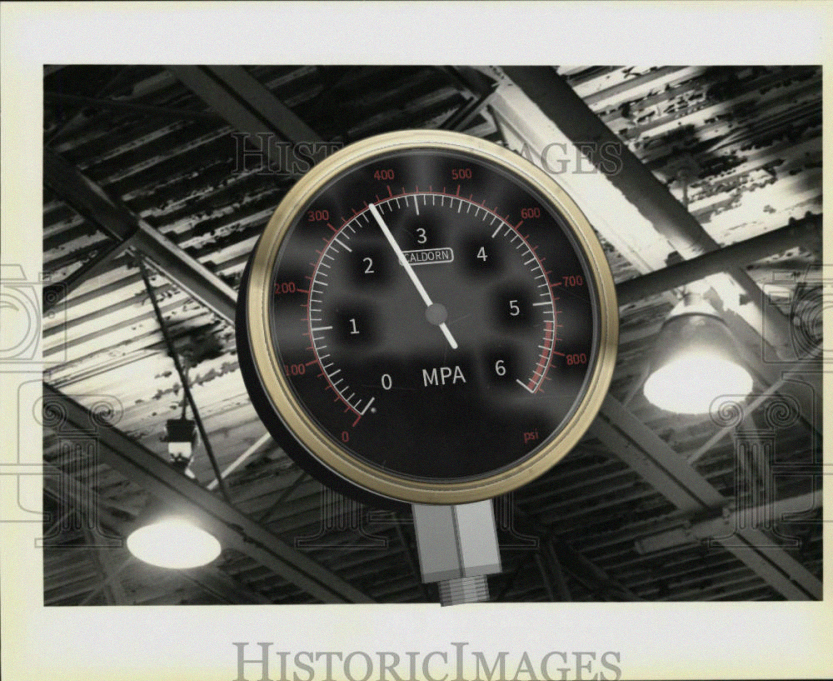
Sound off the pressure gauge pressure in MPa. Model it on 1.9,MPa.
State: 2.5,MPa
